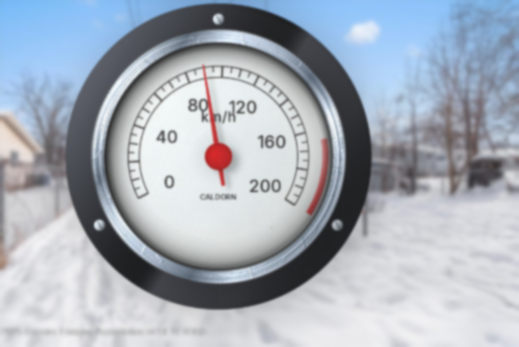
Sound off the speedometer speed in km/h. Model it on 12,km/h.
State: 90,km/h
